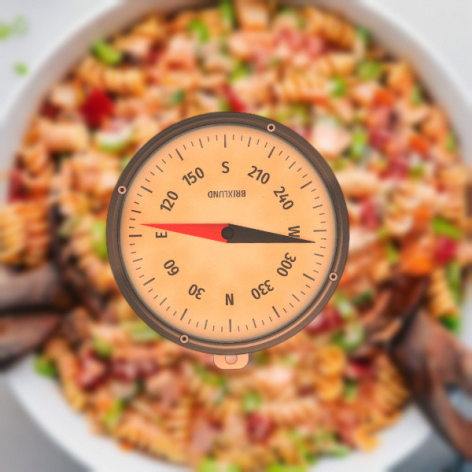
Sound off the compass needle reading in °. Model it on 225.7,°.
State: 97.5,°
